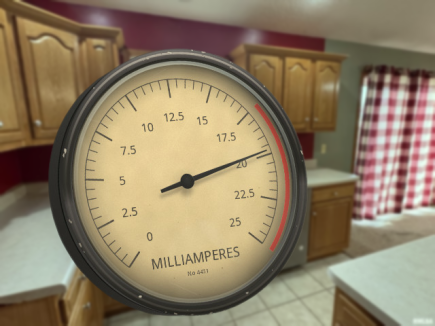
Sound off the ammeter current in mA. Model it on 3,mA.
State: 19.75,mA
